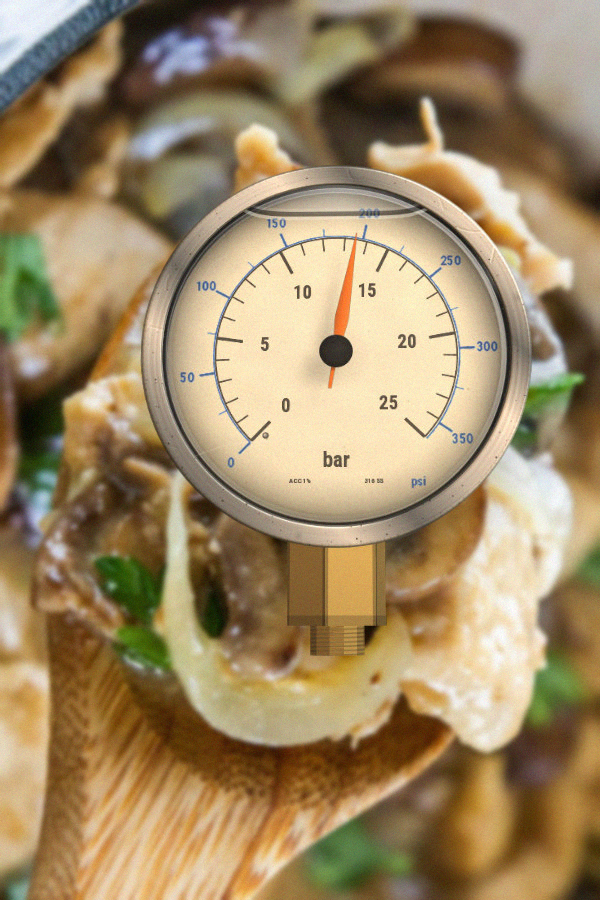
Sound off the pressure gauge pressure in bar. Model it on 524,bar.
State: 13.5,bar
